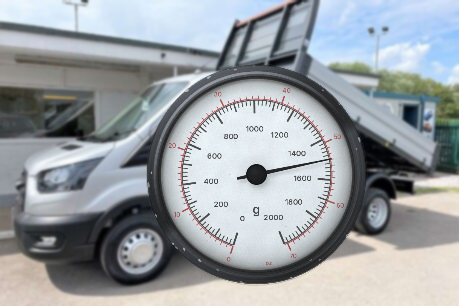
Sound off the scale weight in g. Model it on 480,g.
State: 1500,g
